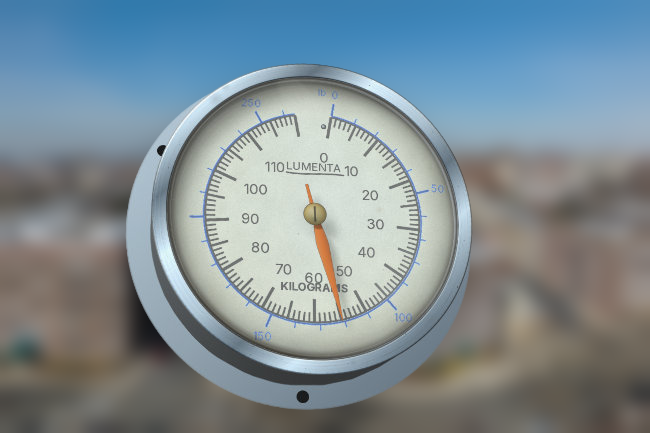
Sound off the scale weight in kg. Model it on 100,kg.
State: 55,kg
